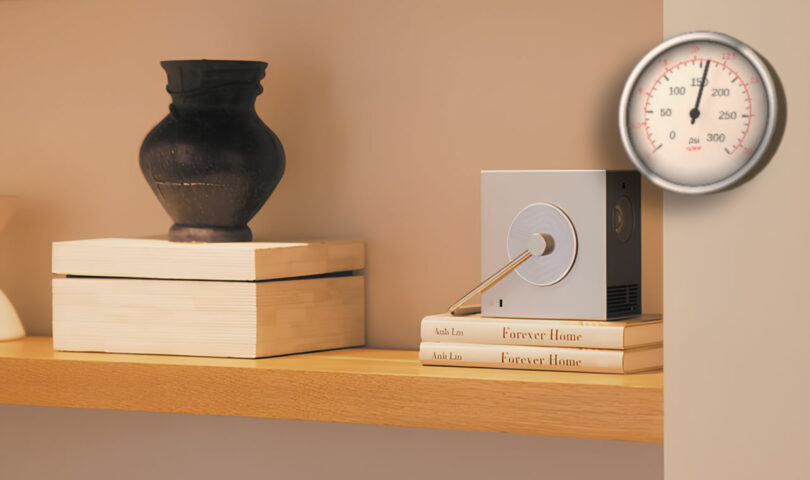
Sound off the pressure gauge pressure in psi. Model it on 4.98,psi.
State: 160,psi
